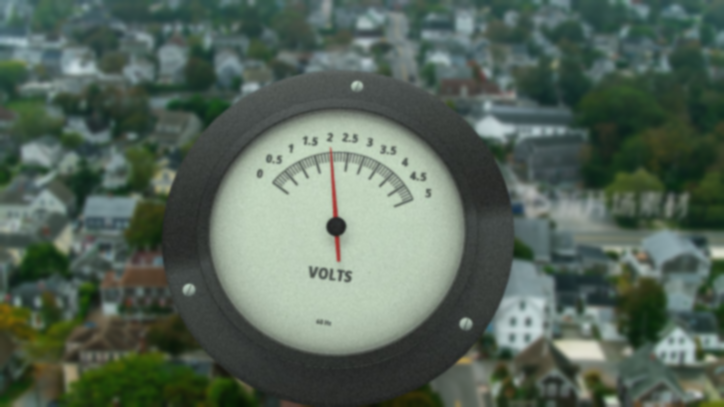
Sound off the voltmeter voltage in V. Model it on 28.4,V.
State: 2,V
